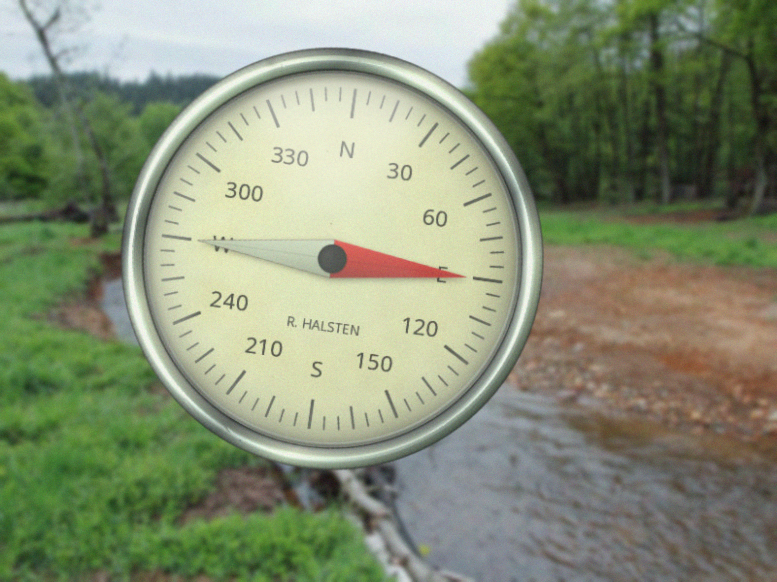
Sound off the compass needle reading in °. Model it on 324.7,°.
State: 90,°
